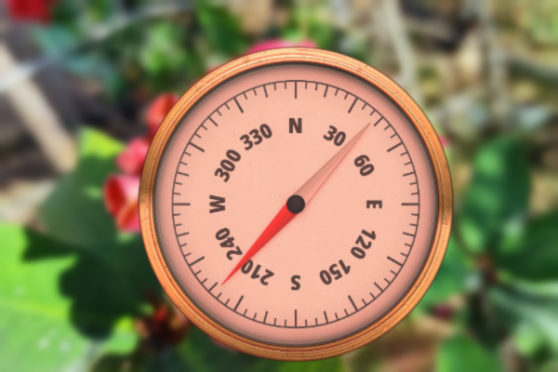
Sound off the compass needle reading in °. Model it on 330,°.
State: 222.5,°
